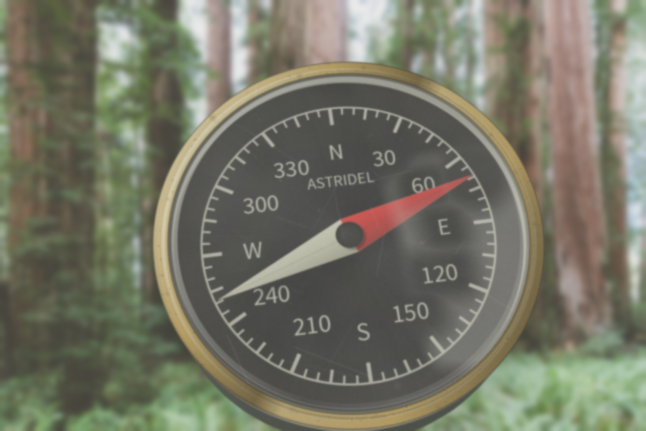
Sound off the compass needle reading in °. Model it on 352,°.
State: 70,°
